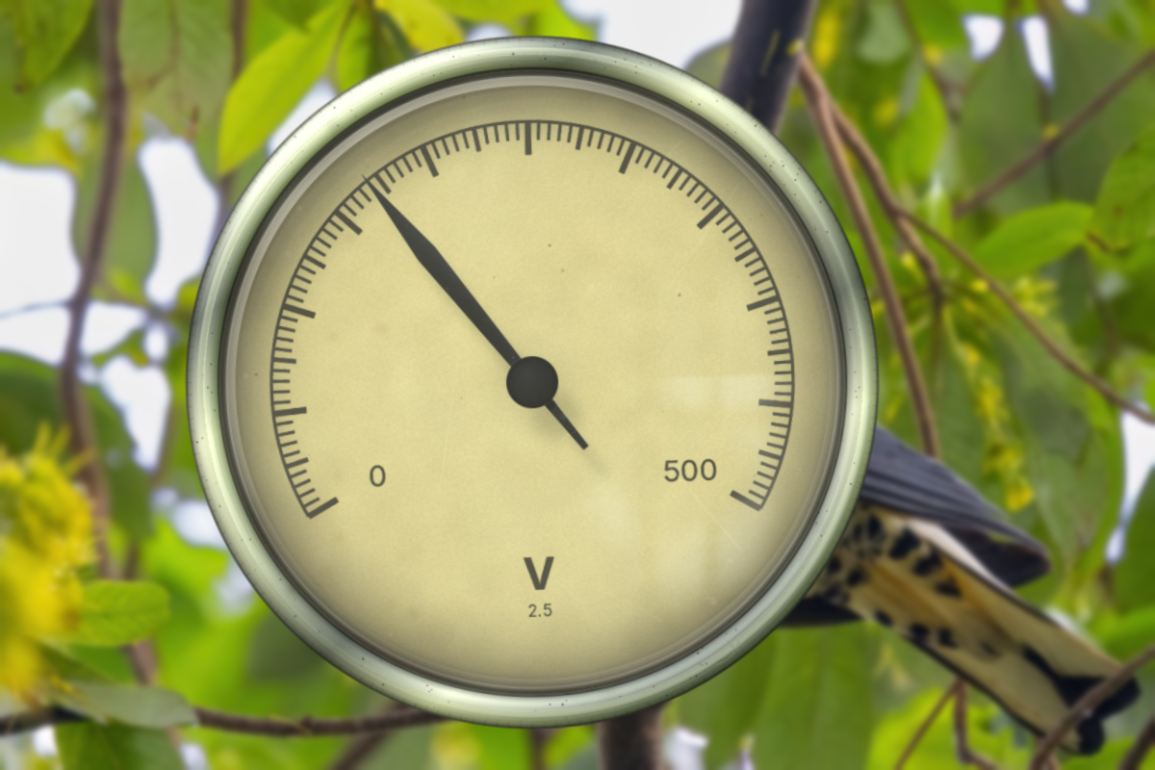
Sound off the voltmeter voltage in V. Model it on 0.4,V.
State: 170,V
